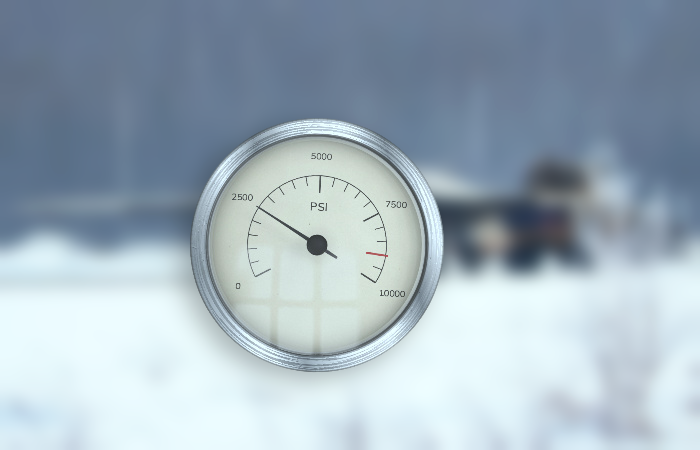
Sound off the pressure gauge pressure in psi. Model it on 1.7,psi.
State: 2500,psi
